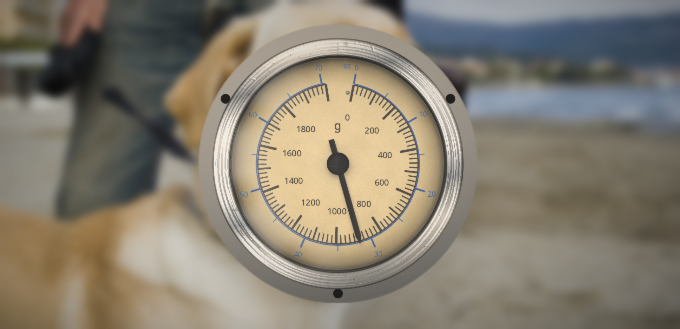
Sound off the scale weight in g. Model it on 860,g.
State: 900,g
